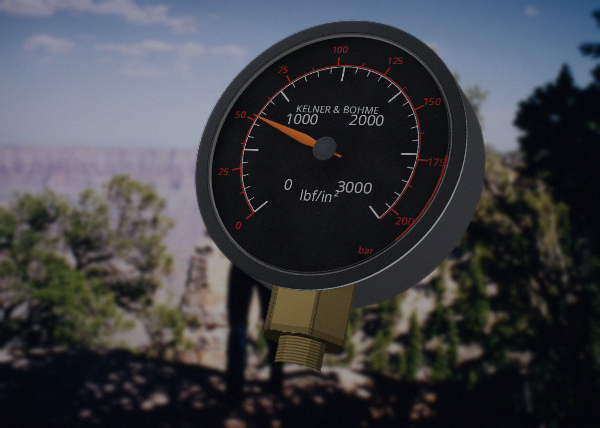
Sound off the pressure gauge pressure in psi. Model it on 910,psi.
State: 750,psi
